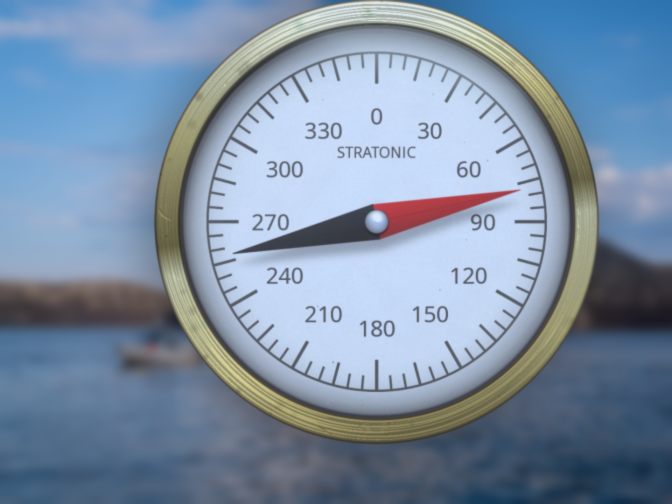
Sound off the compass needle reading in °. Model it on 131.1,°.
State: 77.5,°
